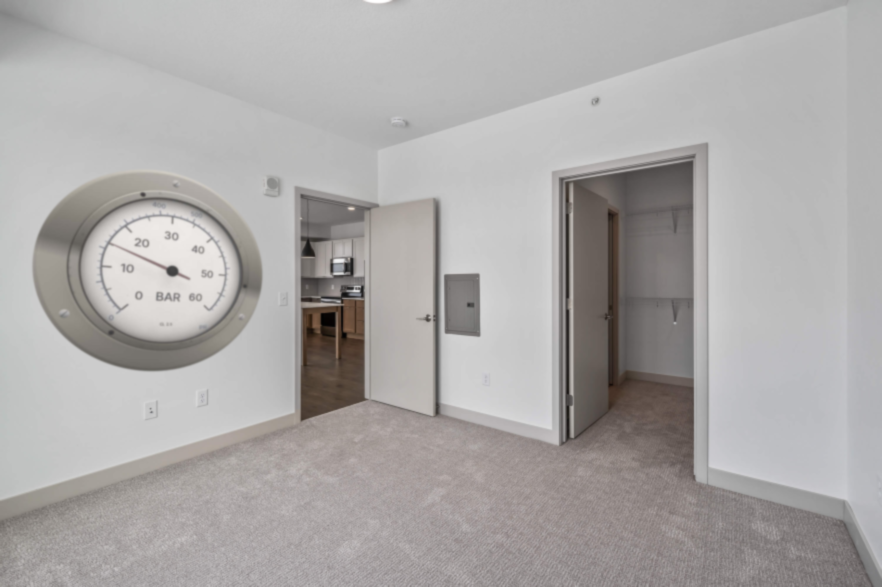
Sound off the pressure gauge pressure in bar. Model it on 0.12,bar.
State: 15,bar
